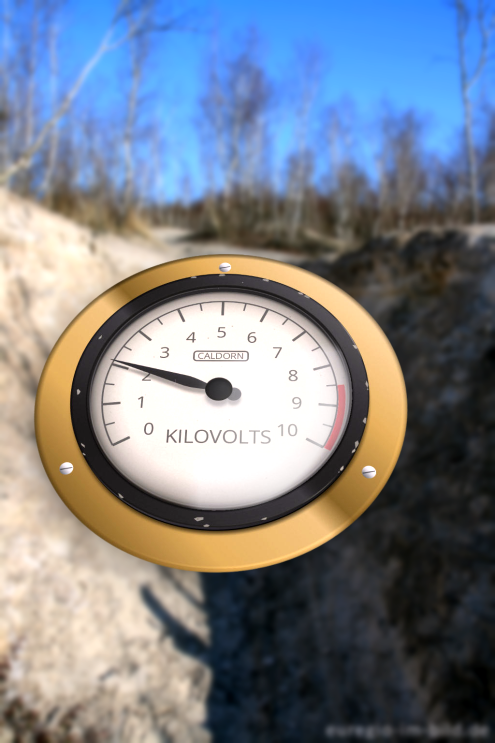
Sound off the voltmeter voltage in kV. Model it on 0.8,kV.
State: 2,kV
